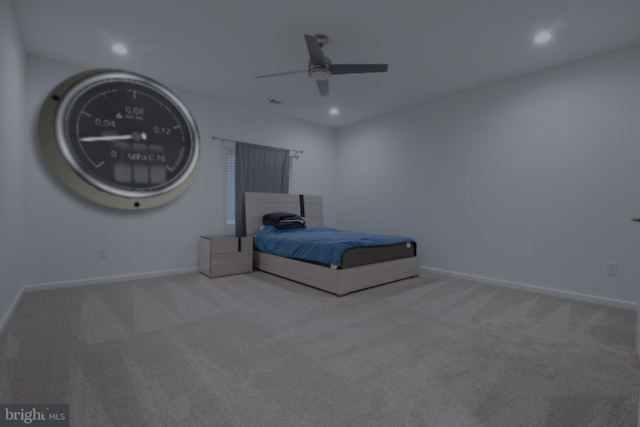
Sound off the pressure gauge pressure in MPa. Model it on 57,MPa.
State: 0.02,MPa
